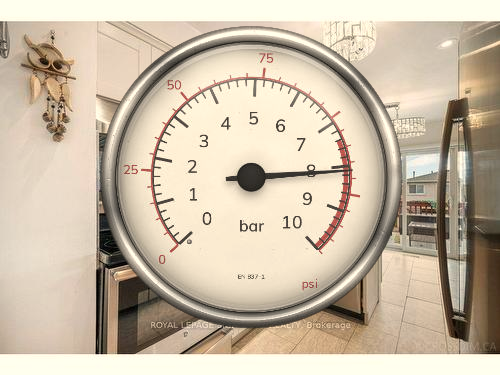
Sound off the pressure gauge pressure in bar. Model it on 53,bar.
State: 8.1,bar
